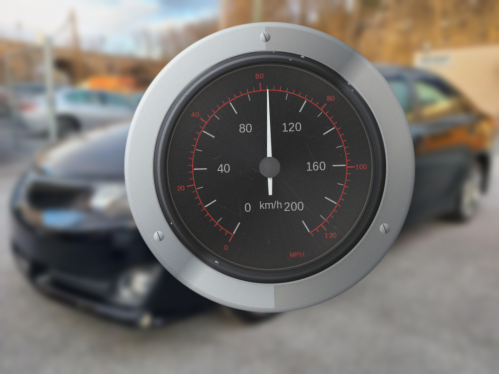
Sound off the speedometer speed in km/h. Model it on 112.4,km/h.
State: 100,km/h
